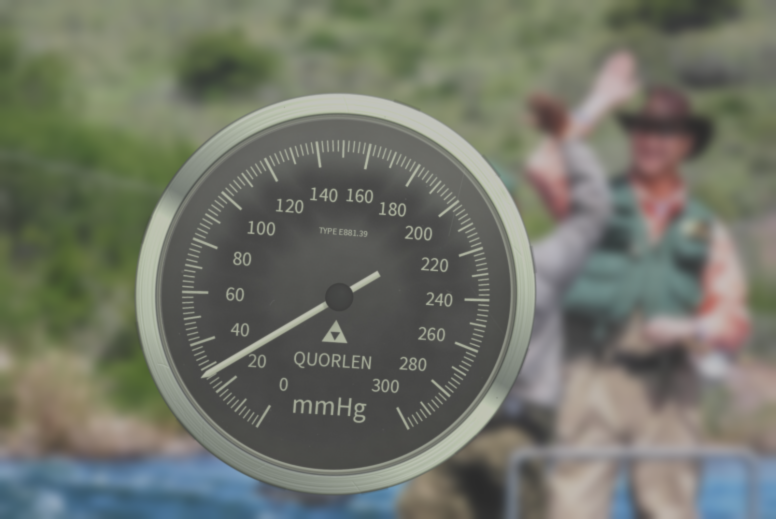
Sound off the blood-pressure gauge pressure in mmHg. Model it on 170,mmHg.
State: 28,mmHg
